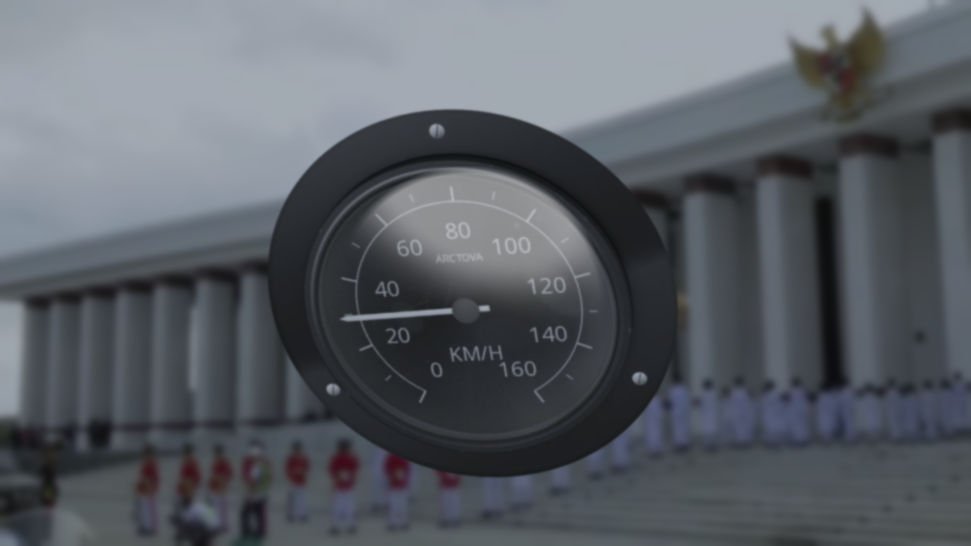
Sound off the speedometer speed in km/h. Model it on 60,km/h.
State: 30,km/h
